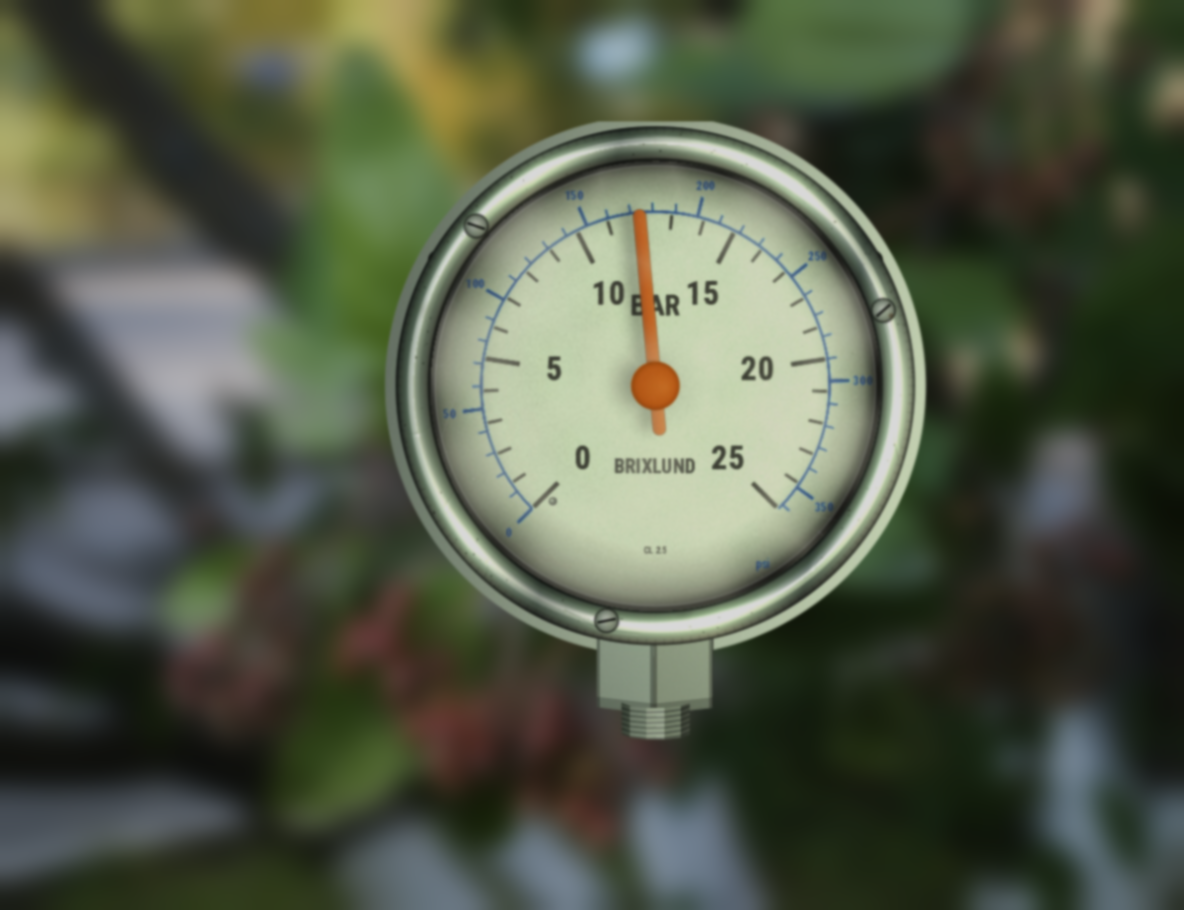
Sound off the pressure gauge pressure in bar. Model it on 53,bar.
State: 12,bar
